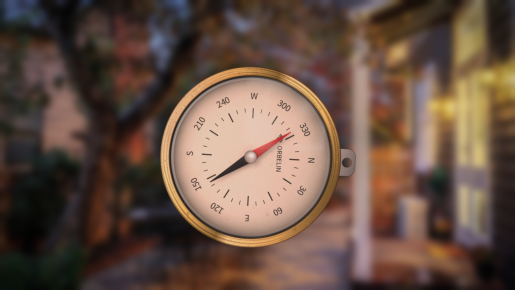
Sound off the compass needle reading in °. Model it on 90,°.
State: 325,°
